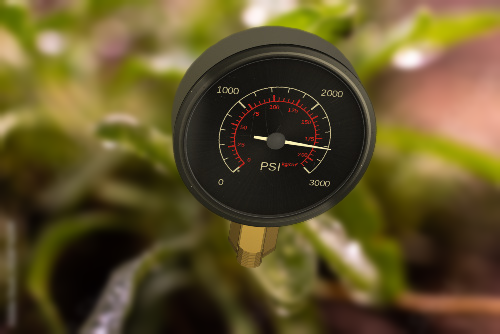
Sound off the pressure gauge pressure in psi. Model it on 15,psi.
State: 2600,psi
